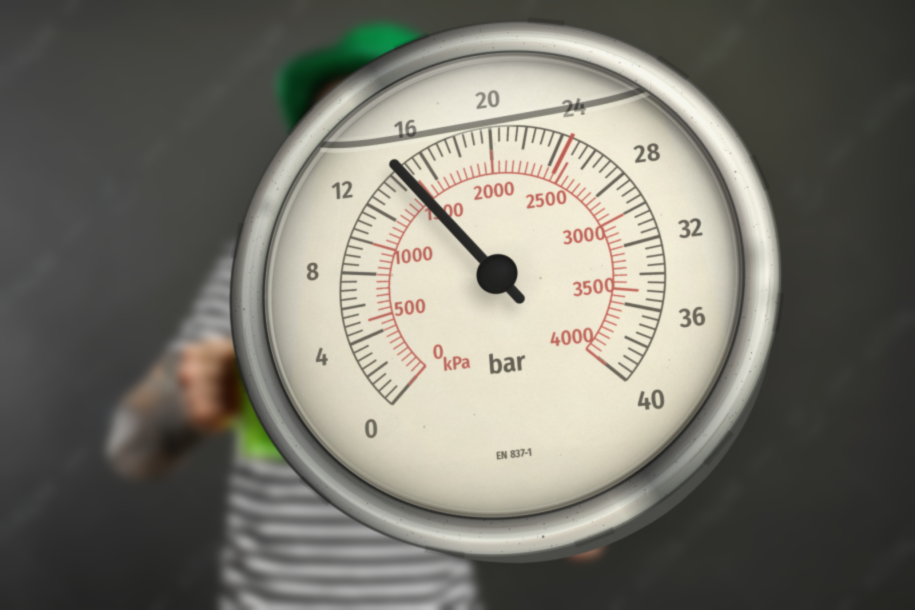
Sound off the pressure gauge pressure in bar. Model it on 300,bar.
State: 14.5,bar
